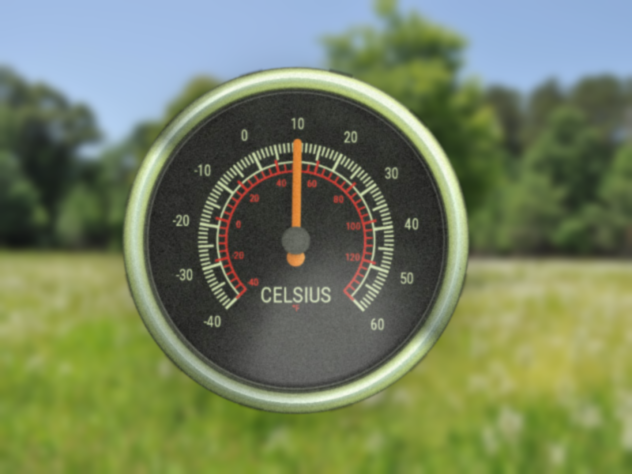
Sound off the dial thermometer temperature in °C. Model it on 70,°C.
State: 10,°C
